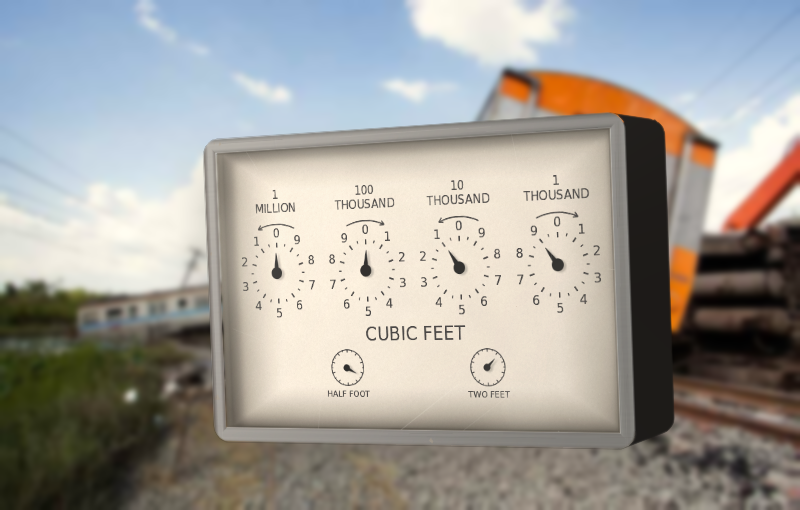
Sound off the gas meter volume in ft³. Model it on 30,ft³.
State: 900,ft³
